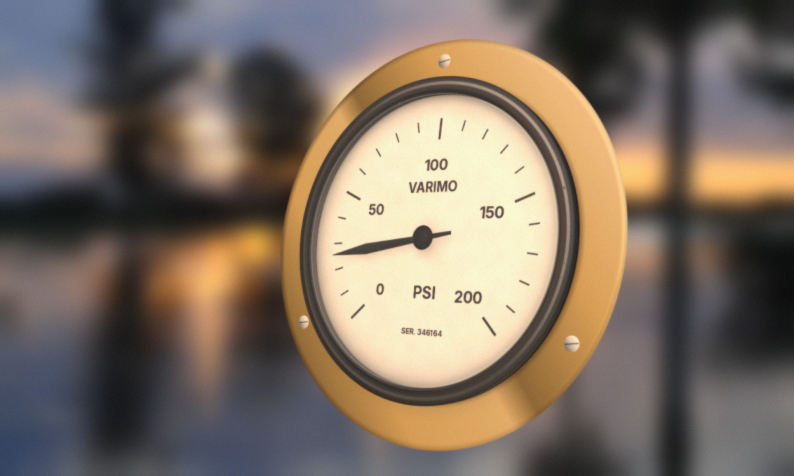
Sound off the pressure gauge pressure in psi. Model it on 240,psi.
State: 25,psi
